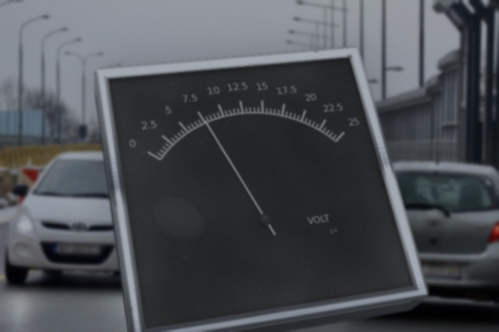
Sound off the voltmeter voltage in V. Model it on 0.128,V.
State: 7.5,V
